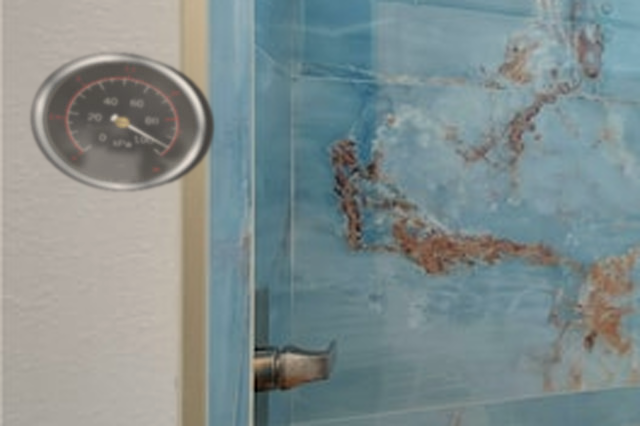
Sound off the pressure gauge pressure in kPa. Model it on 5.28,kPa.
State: 95,kPa
